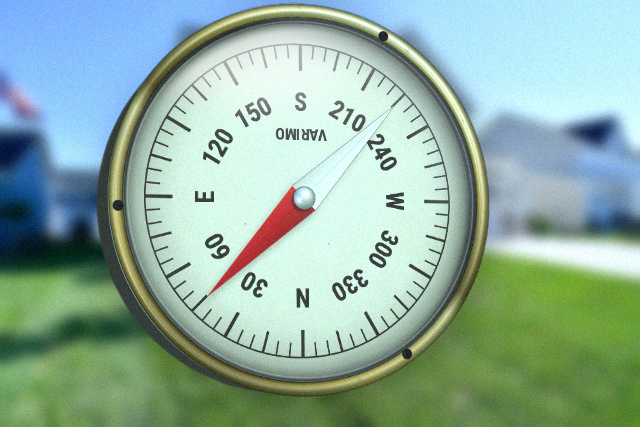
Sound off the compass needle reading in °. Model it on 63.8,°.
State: 45,°
